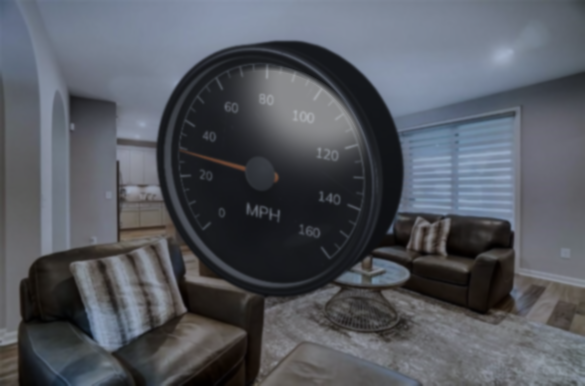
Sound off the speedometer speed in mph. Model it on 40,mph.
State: 30,mph
